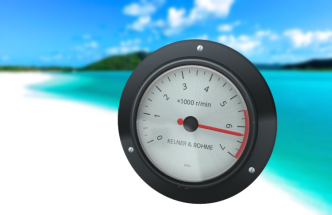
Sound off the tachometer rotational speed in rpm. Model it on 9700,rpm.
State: 6250,rpm
